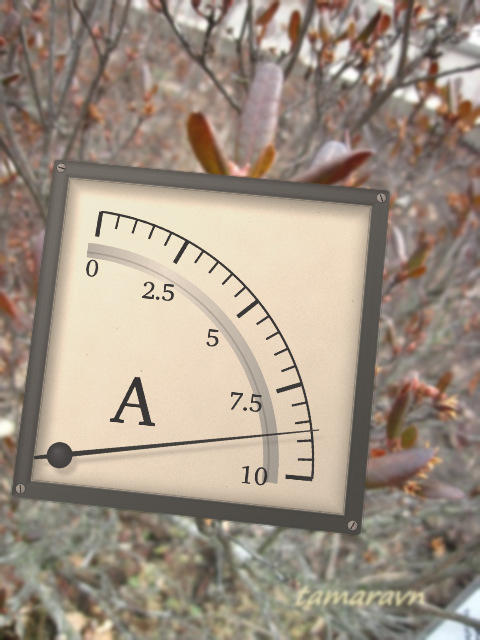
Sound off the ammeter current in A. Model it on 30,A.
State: 8.75,A
